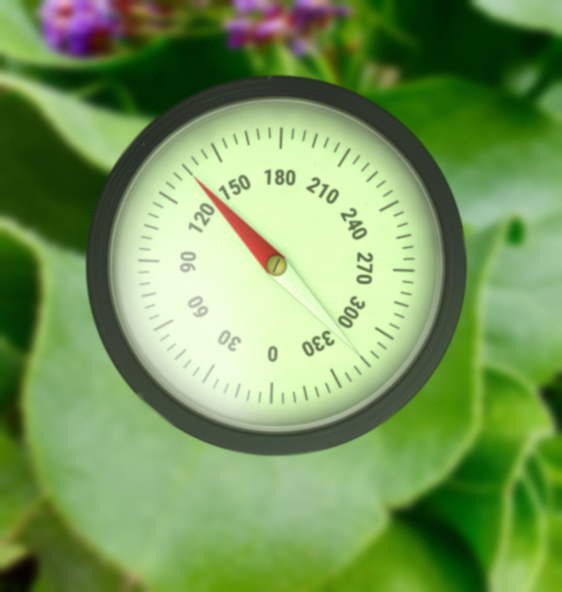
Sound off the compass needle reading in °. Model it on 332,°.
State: 135,°
